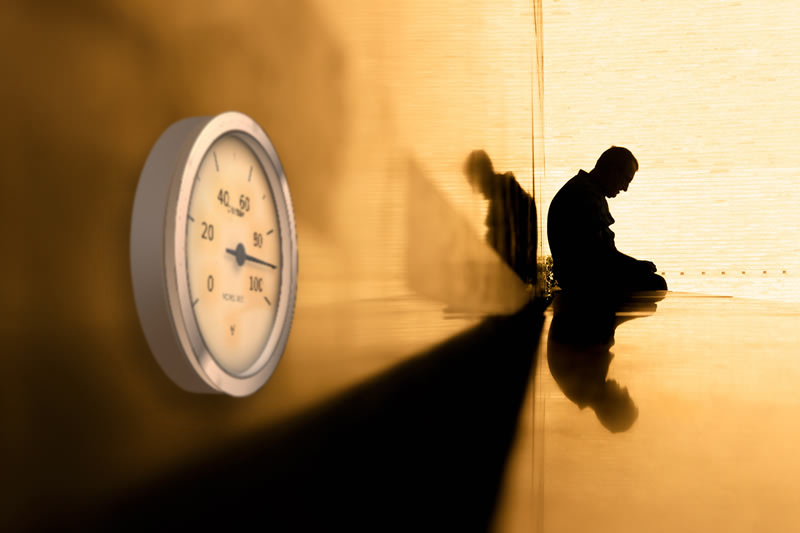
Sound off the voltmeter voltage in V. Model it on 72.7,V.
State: 90,V
